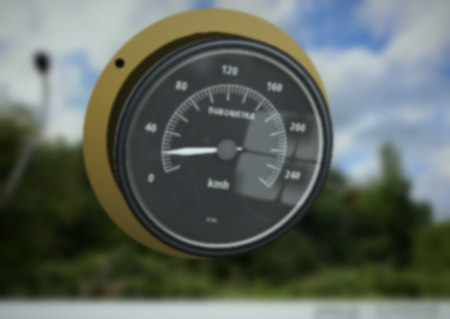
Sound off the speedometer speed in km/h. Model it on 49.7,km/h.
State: 20,km/h
